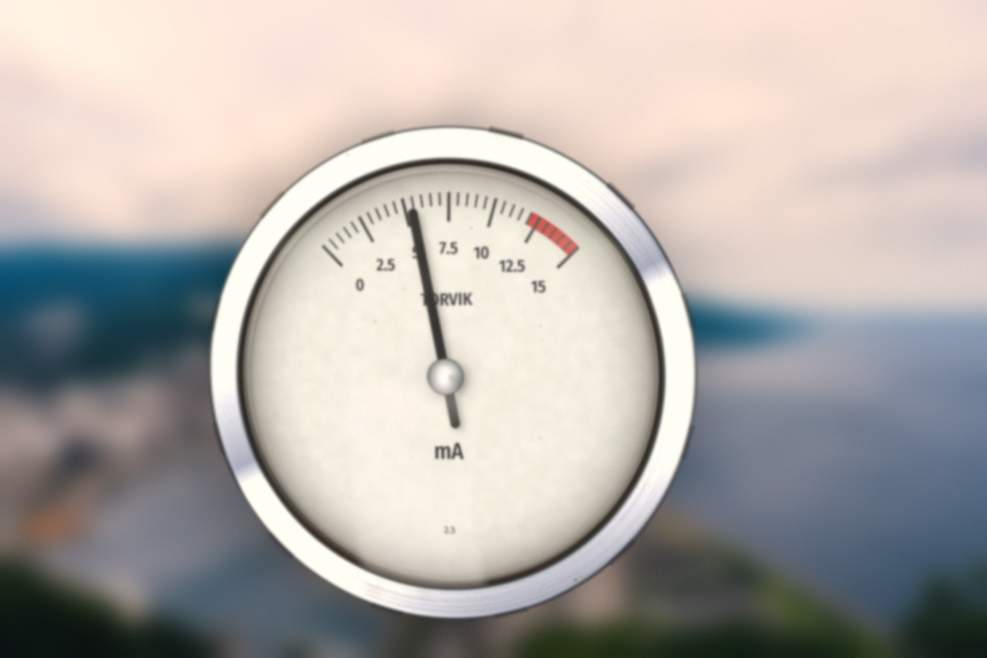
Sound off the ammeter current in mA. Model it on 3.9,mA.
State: 5.5,mA
